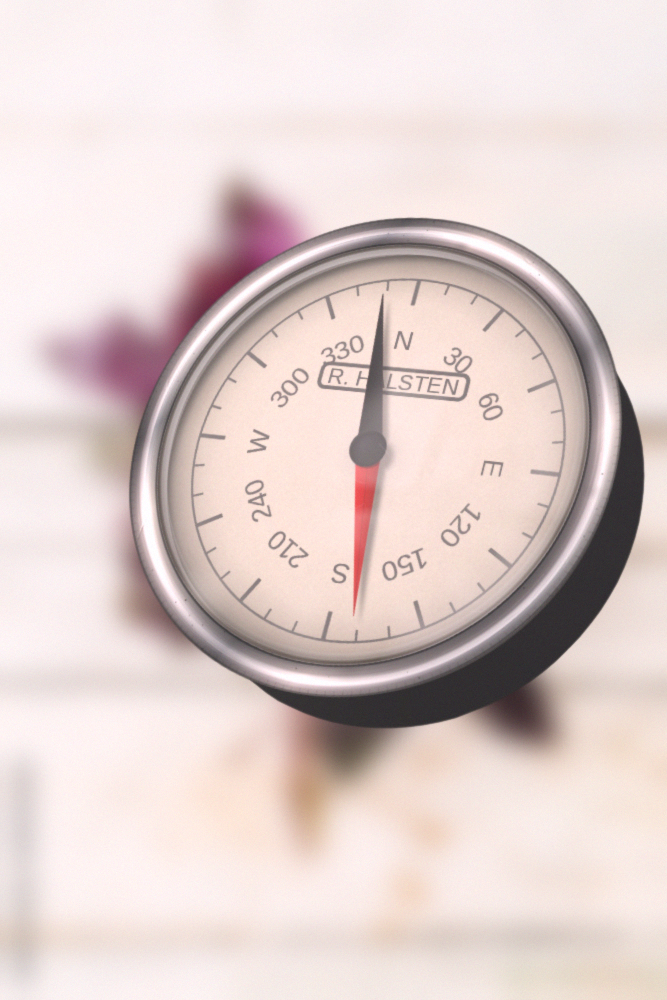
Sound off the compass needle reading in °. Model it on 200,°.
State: 170,°
